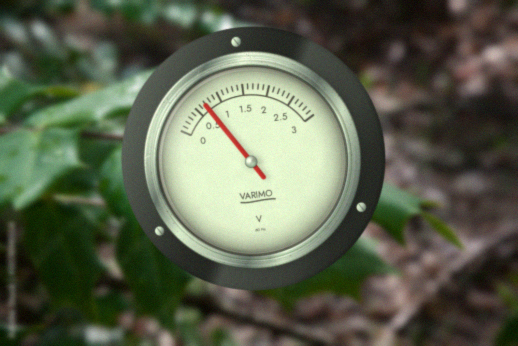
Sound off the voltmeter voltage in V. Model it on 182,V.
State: 0.7,V
